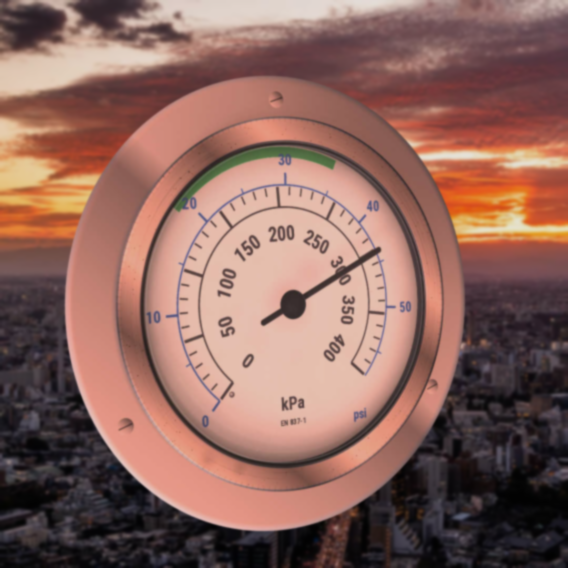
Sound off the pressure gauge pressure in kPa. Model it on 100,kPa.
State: 300,kPa
